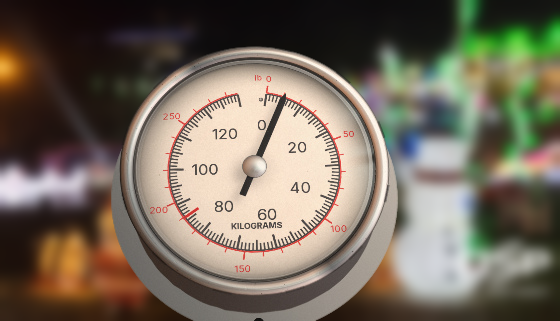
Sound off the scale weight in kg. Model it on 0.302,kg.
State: 5,kg
